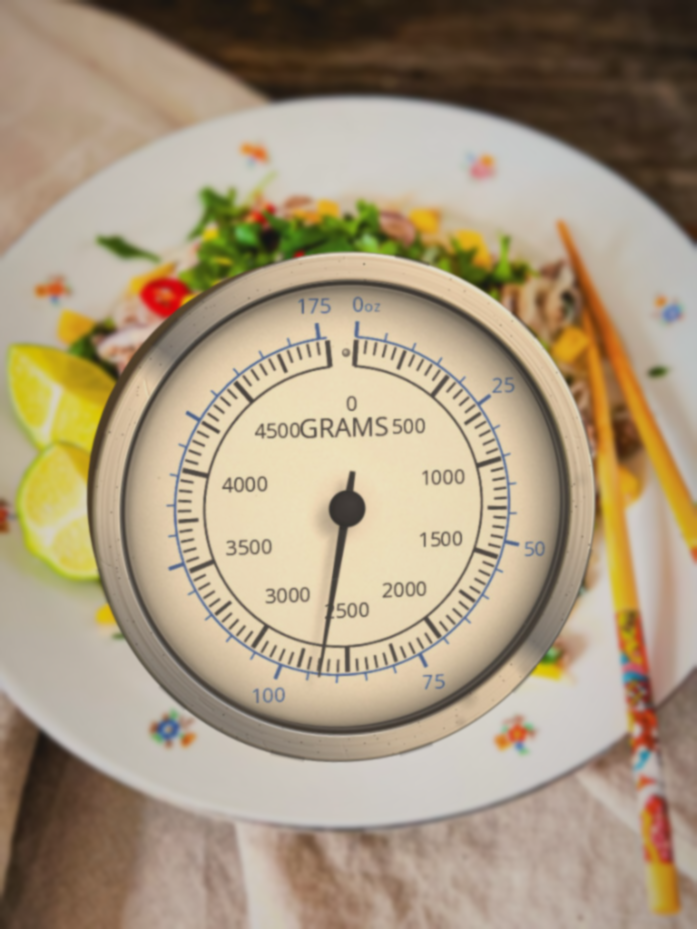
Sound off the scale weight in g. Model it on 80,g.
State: 2650,g
